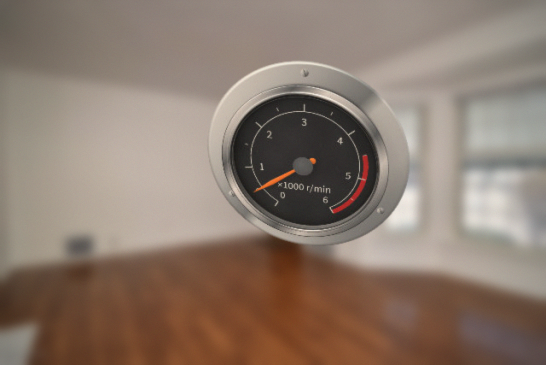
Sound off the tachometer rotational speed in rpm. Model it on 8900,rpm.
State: 500,rpm
